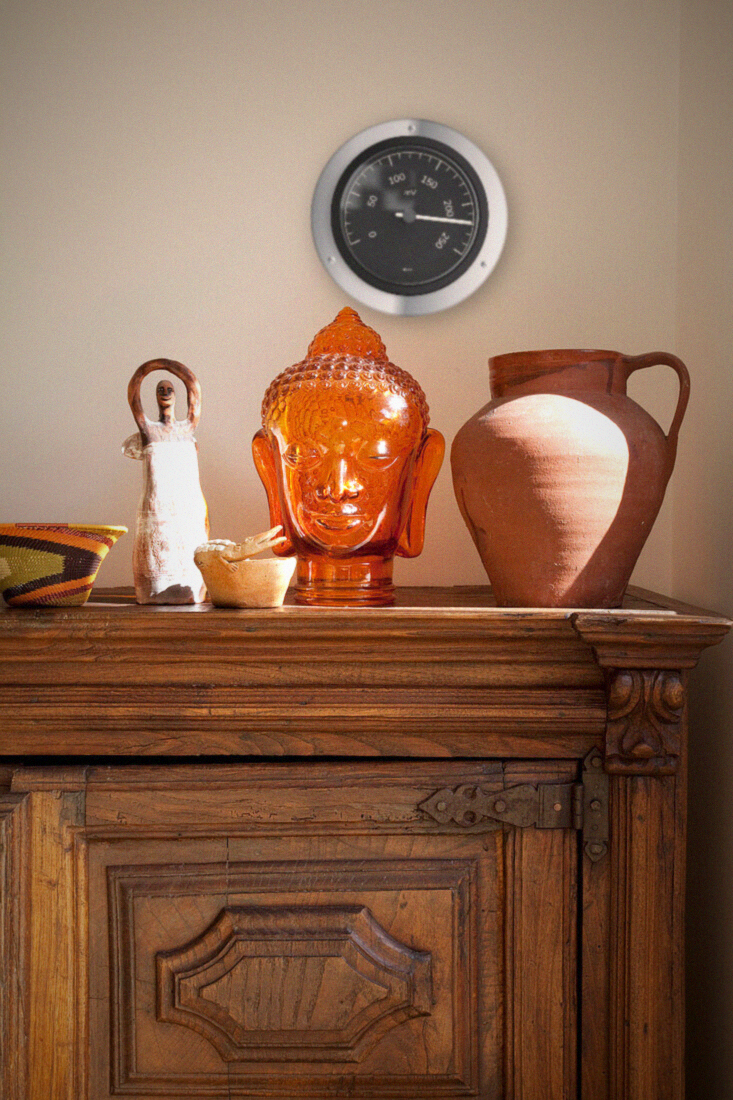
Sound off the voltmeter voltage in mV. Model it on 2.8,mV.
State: 220,mV
